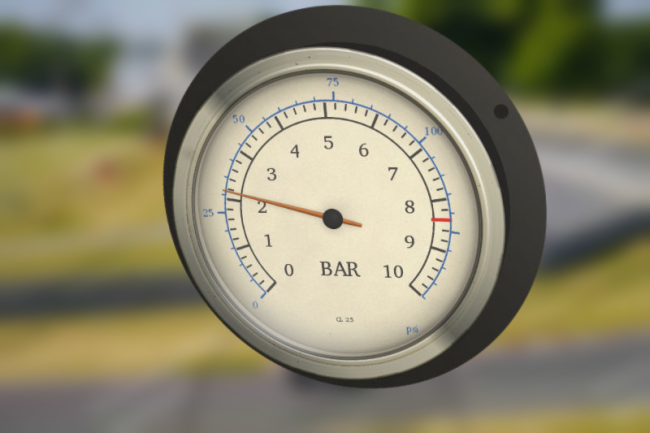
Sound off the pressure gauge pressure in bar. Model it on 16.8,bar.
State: 2.2,bar
